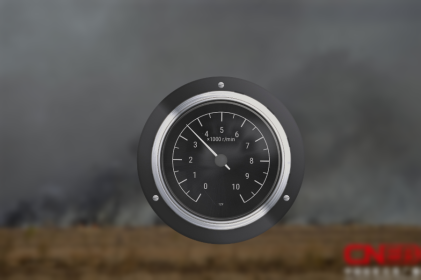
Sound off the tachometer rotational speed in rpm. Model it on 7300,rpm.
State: 3500,rpm
